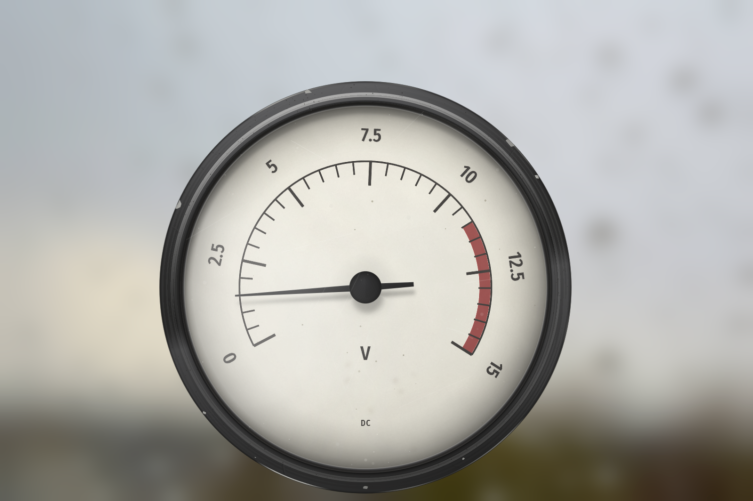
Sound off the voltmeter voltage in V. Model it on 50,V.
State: 1.5,V
